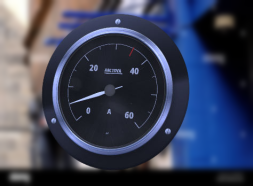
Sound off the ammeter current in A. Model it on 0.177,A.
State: 5,A
